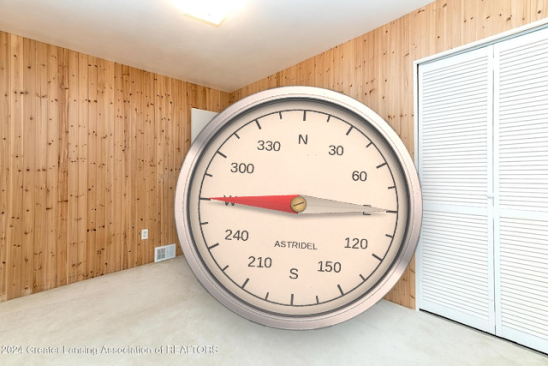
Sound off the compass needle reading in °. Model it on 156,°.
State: 270,°
